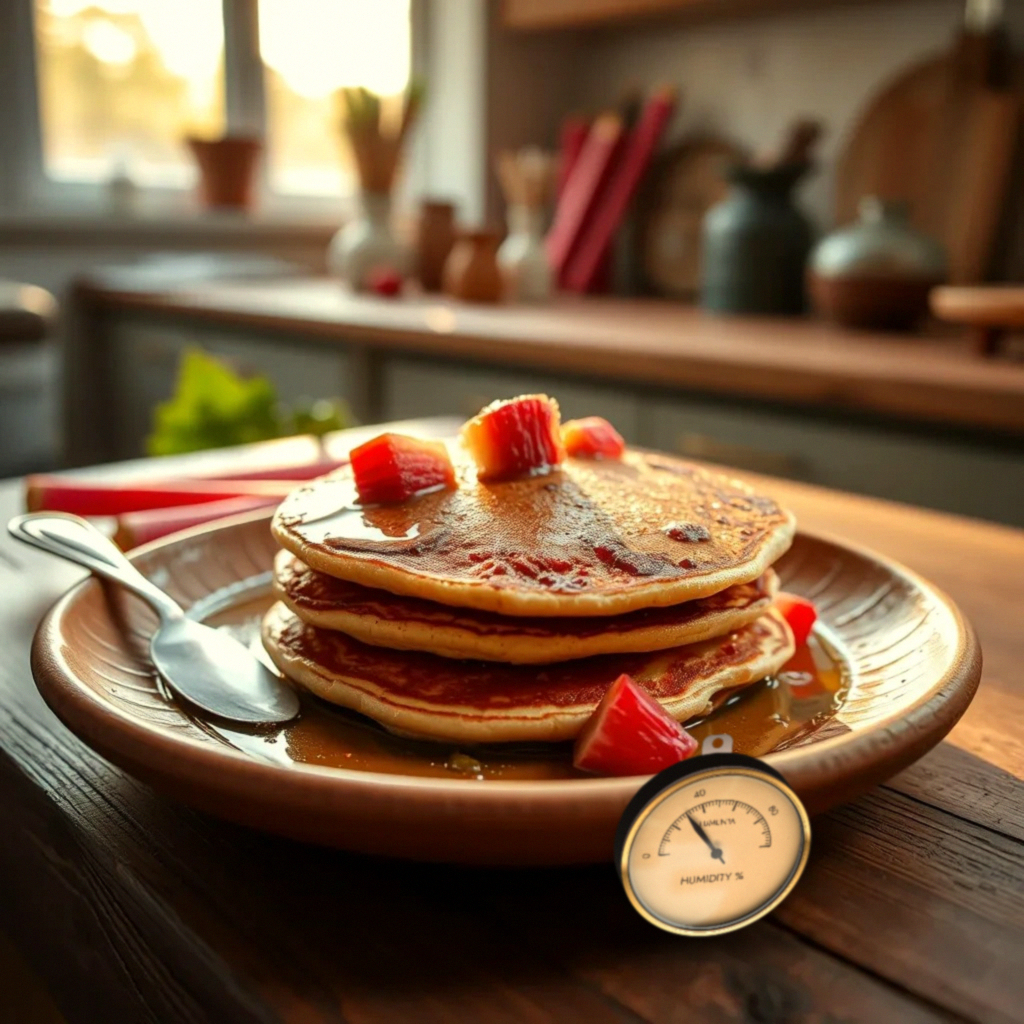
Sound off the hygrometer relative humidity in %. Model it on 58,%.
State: 30,%
